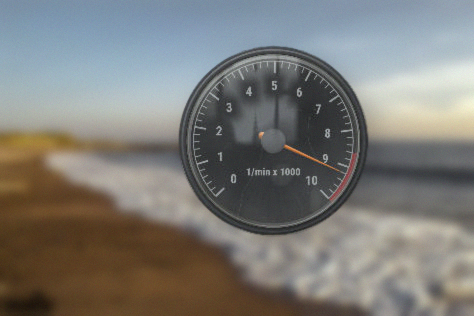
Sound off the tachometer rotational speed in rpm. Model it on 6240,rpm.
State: 9200,rpm
